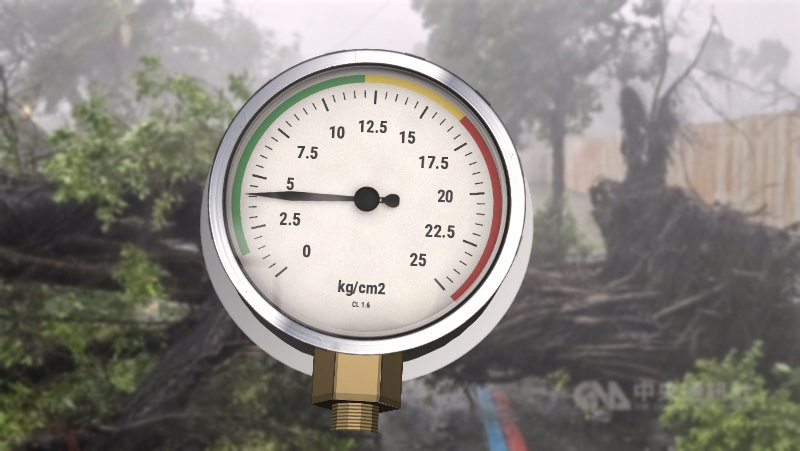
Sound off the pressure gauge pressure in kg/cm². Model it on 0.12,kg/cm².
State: 4,kg/cm²
